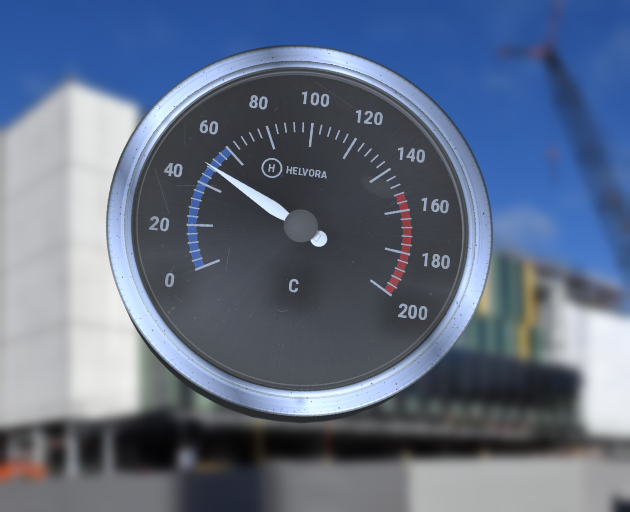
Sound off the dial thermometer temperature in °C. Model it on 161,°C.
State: 48,°C
